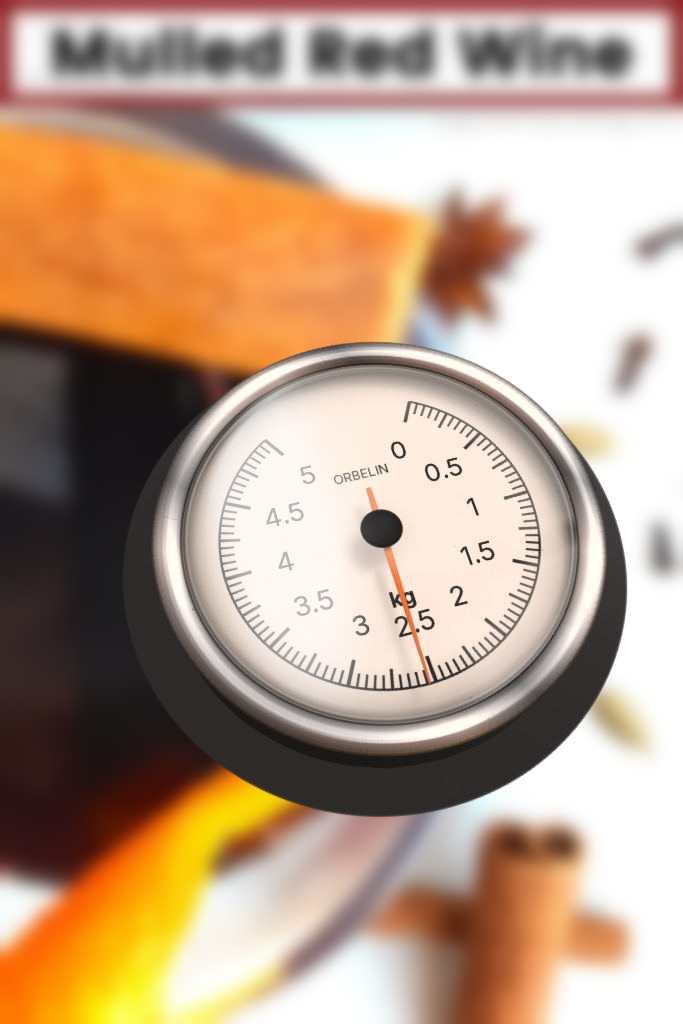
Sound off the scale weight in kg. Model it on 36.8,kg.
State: 2.55,kg
